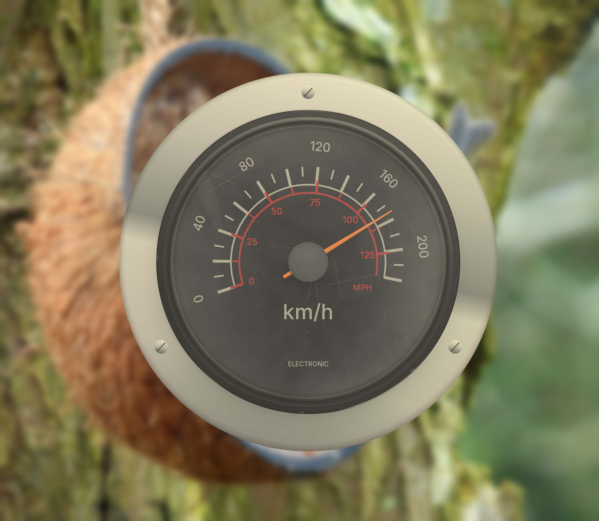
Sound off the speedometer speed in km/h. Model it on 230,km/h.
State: 175,km/h
